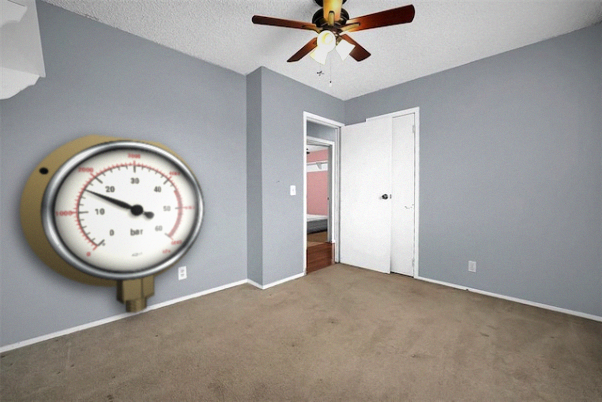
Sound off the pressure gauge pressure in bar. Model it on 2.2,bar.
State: 16,bar
